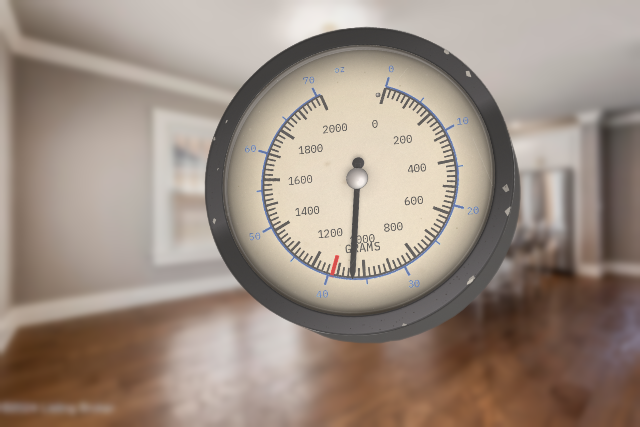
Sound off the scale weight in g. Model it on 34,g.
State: 1040,g
